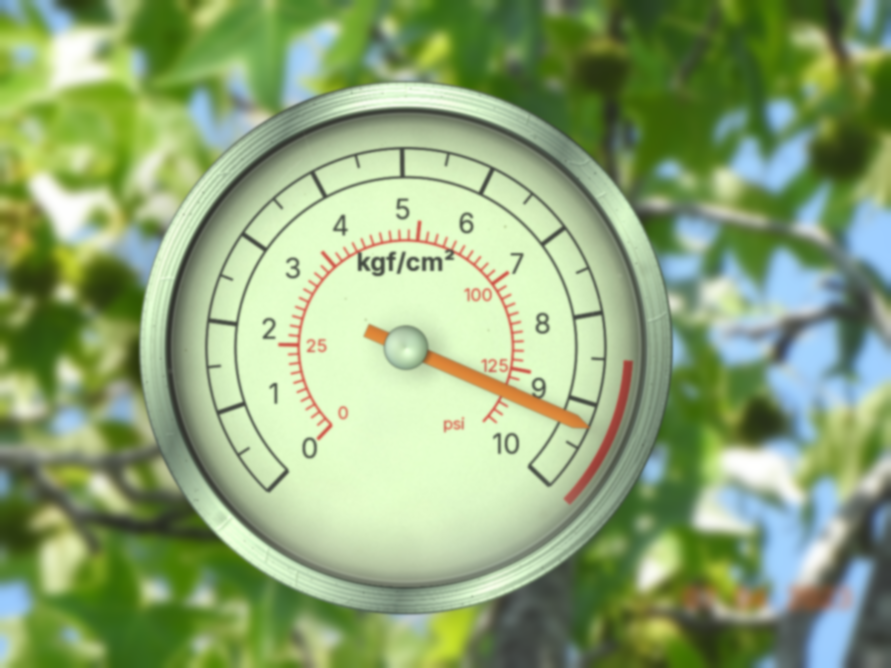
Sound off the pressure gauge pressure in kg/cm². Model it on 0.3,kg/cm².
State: 9.25,kg/cm²
